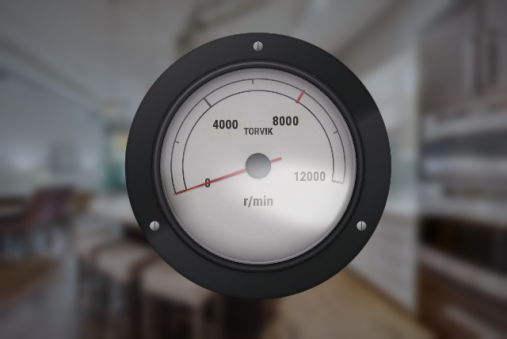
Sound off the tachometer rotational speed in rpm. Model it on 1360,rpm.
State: 0,rpm
